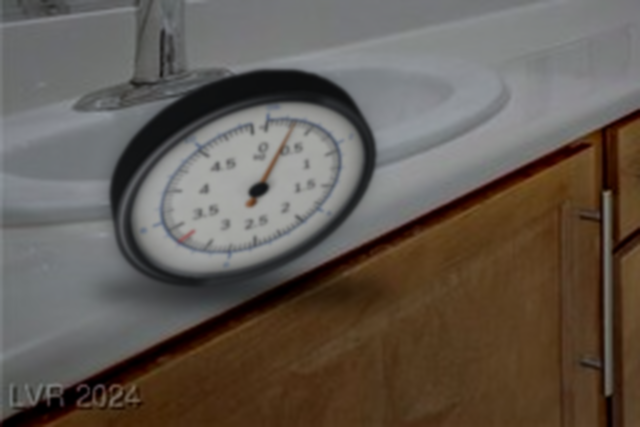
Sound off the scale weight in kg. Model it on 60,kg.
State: 0.25,kg
